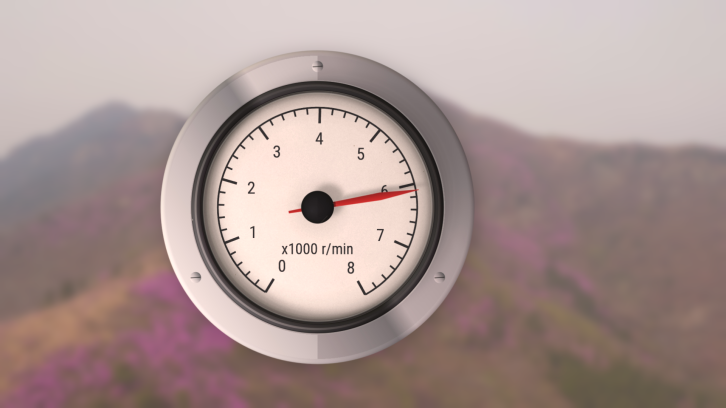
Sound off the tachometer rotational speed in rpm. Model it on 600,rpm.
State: 6100,rpm
